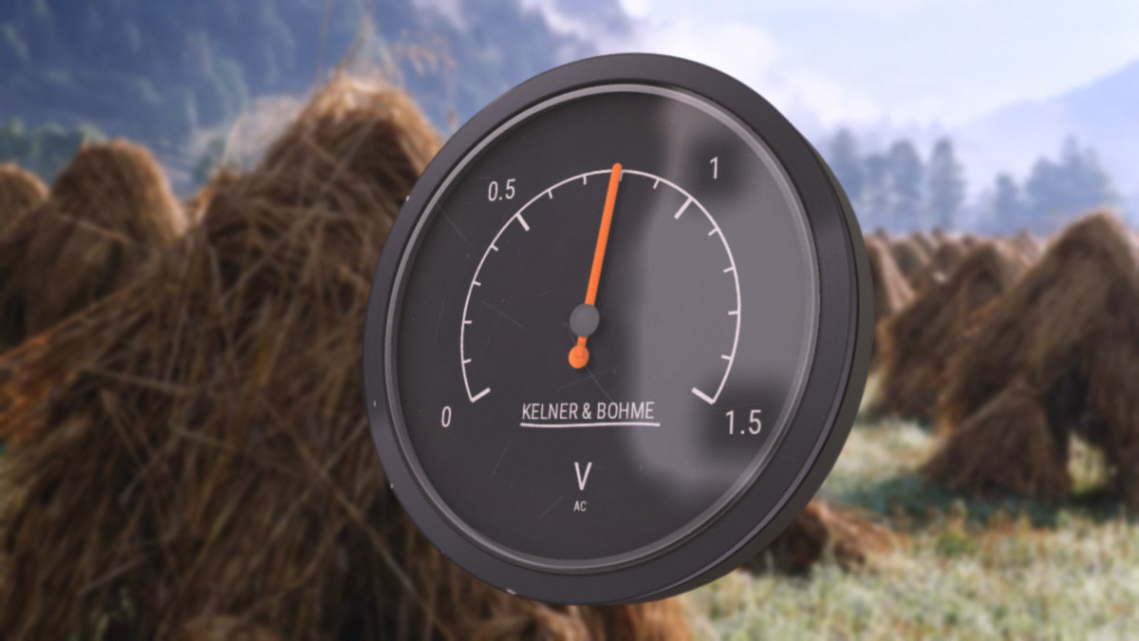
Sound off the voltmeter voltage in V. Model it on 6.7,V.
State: 0.8,V
